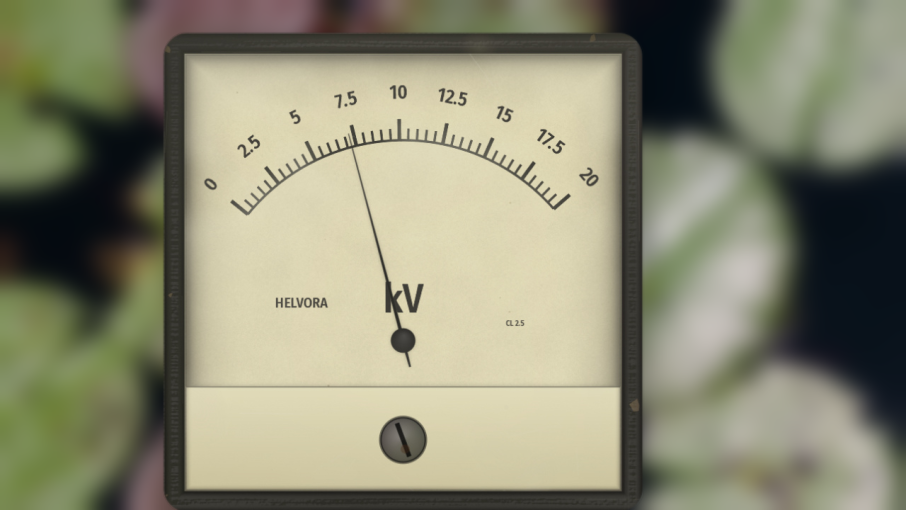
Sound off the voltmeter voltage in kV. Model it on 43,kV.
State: 7.25,kV
